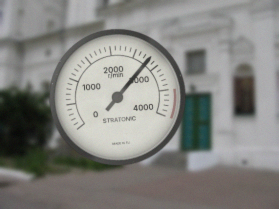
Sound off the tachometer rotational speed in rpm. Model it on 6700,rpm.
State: 2800,rpm
